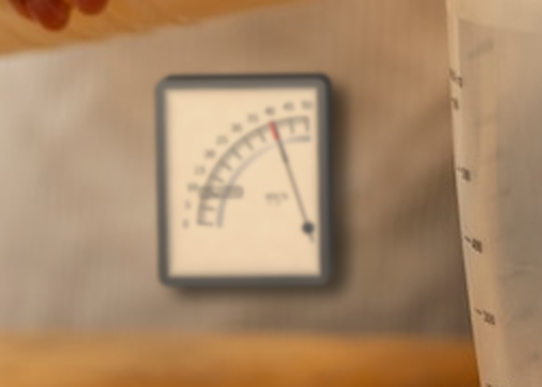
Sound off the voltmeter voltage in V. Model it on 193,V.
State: 40,V
